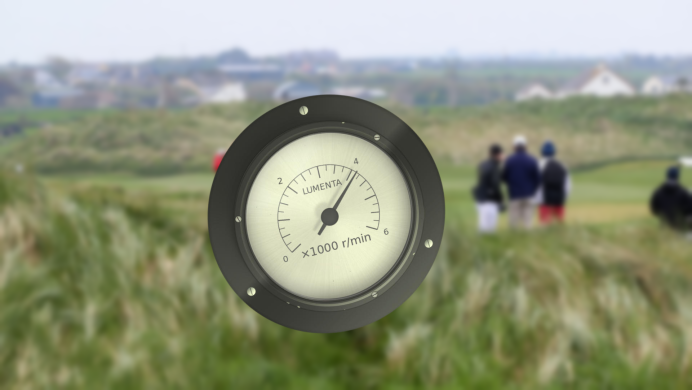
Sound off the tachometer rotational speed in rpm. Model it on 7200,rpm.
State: 4125,rpm
